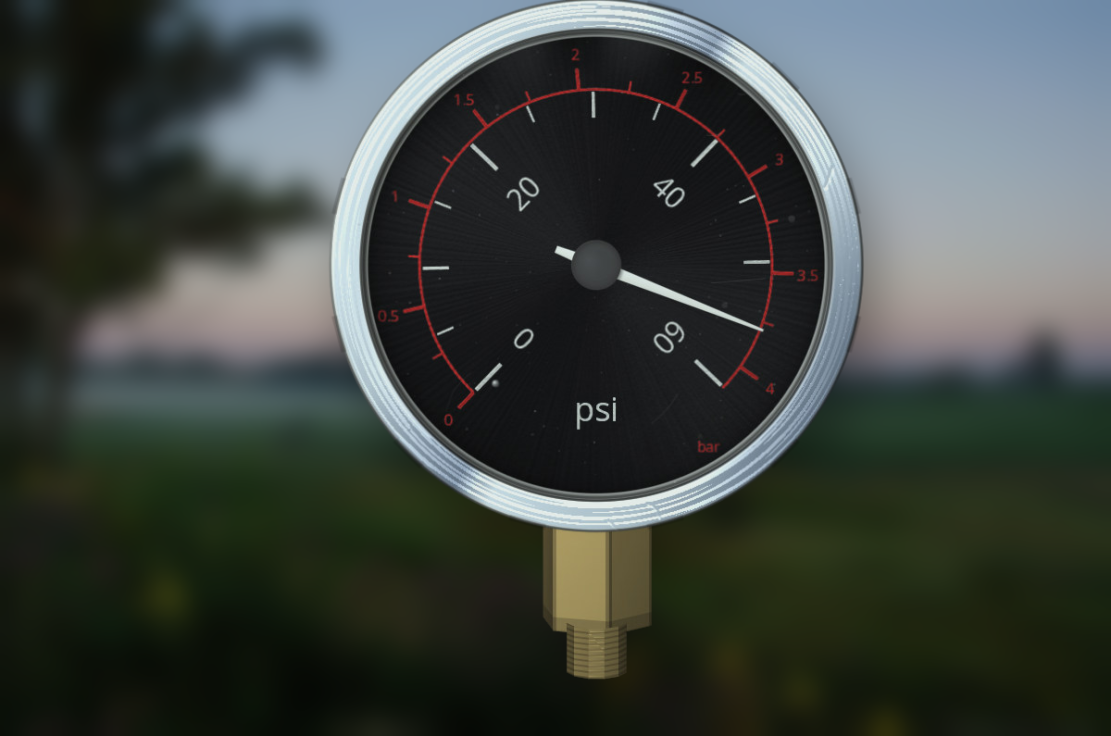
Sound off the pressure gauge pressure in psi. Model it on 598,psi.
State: 55,psi
